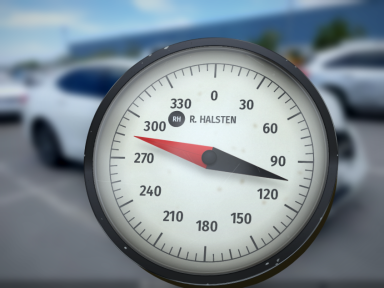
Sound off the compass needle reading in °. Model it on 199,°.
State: 285,°
